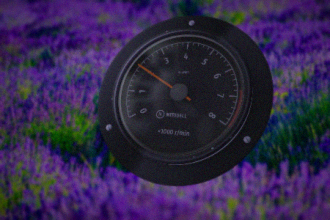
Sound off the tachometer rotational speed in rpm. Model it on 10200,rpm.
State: 2000,rpm
